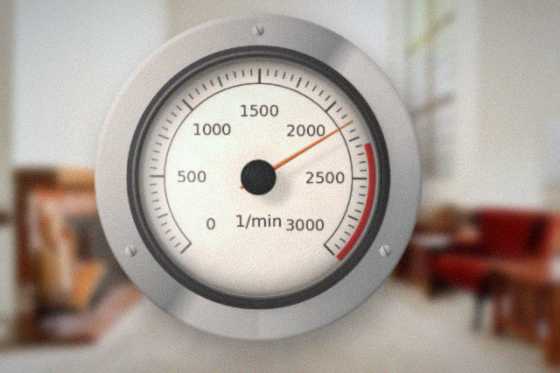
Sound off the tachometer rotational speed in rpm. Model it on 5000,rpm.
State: 2150,rpm
